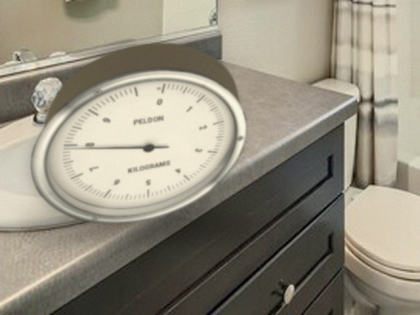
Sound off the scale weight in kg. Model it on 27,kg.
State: 8,kg
